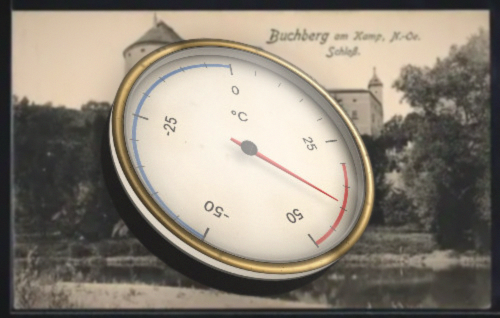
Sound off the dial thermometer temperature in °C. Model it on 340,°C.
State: 40,°C
